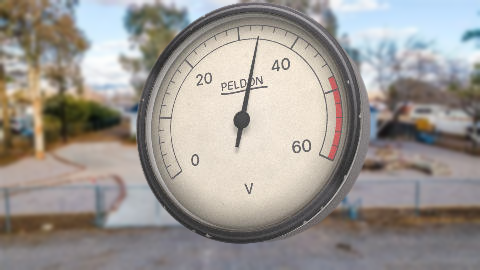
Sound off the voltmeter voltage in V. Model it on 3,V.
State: 34,V
